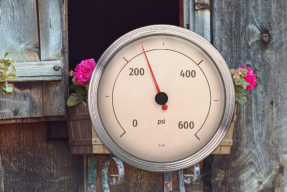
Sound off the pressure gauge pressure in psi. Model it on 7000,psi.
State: 250,psi
